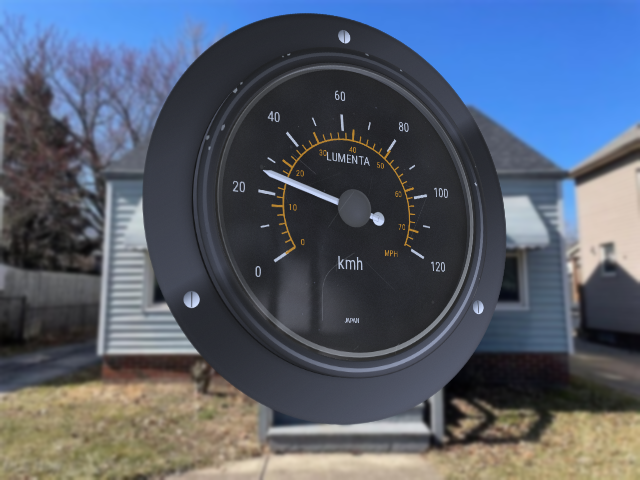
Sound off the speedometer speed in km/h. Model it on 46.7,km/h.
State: 25,km/h
